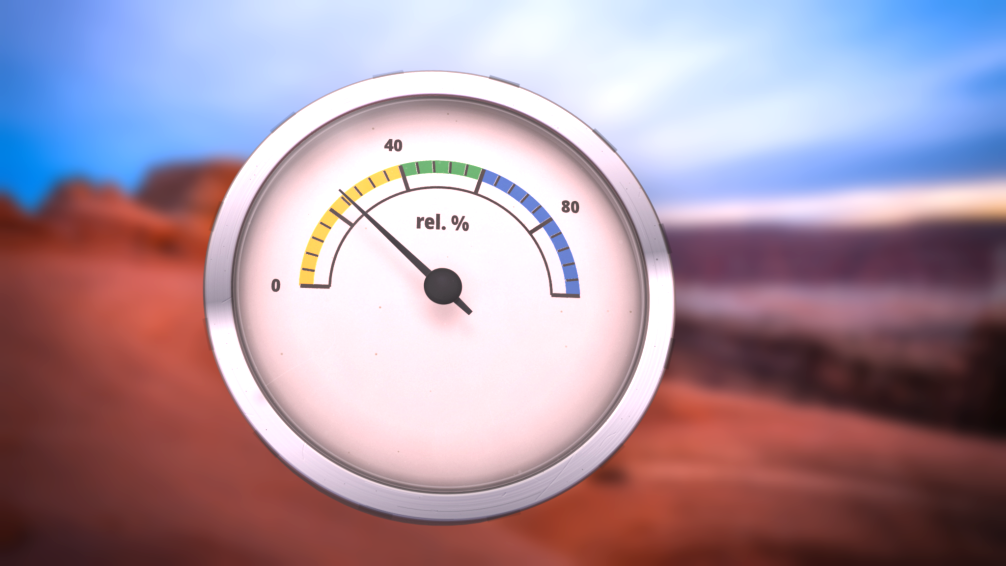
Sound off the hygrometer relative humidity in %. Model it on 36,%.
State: 24,%
